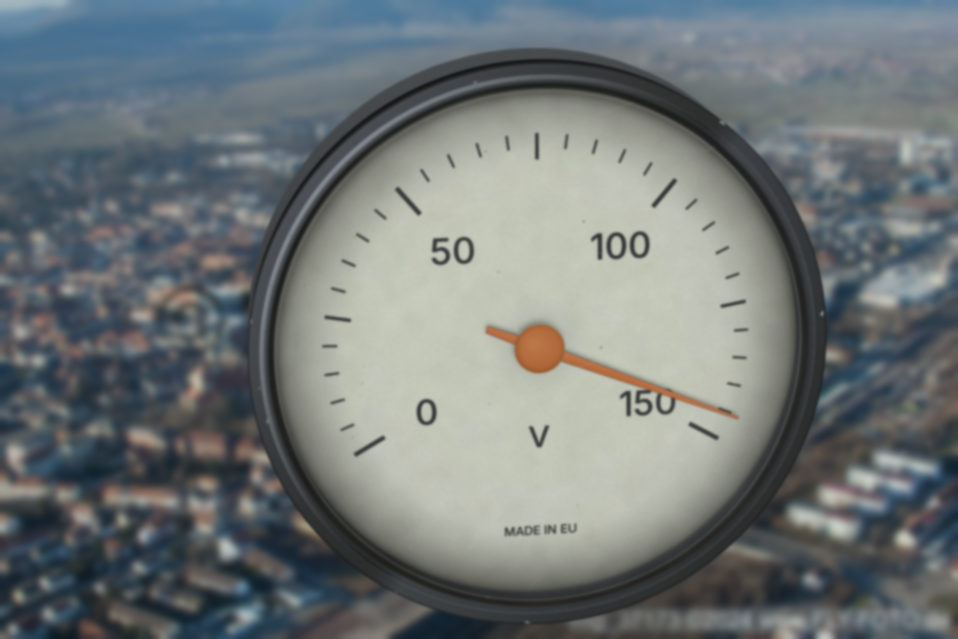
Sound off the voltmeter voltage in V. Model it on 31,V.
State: 145,V
